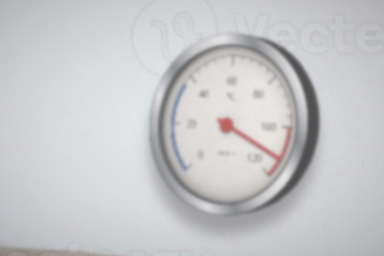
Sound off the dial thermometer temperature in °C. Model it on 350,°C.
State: 112,°C
